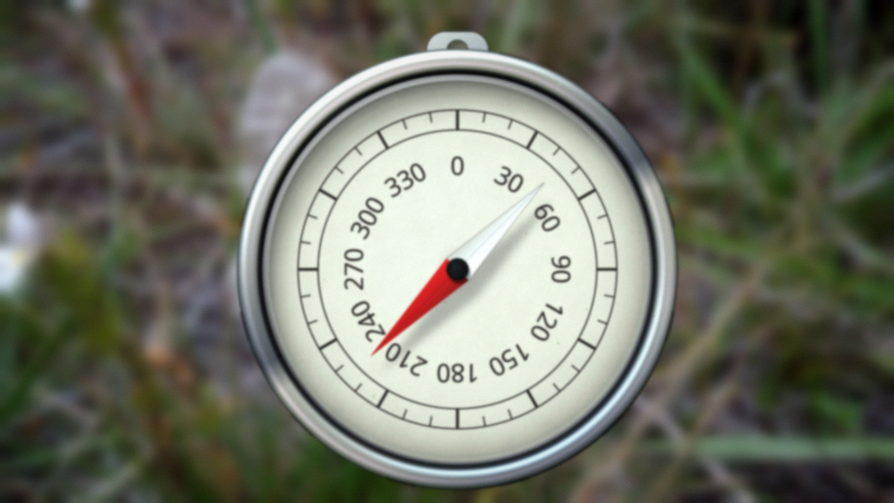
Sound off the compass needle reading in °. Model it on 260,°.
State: 225,°
